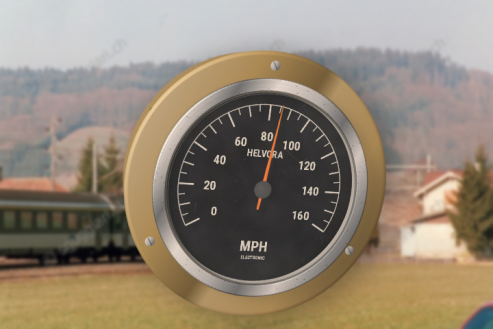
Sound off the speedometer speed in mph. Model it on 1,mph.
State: 85,mph
